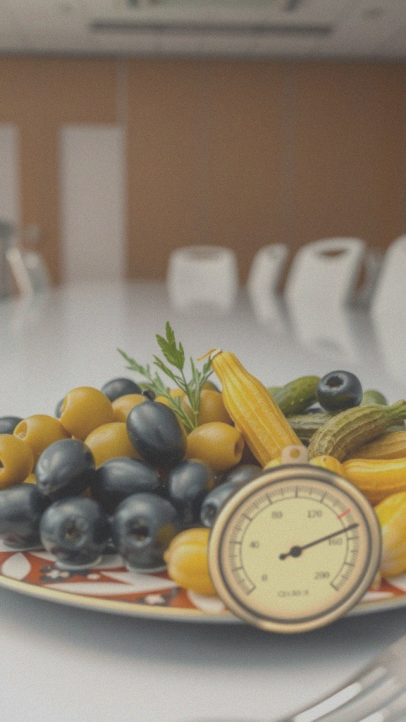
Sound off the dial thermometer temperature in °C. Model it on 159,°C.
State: 150,°C
